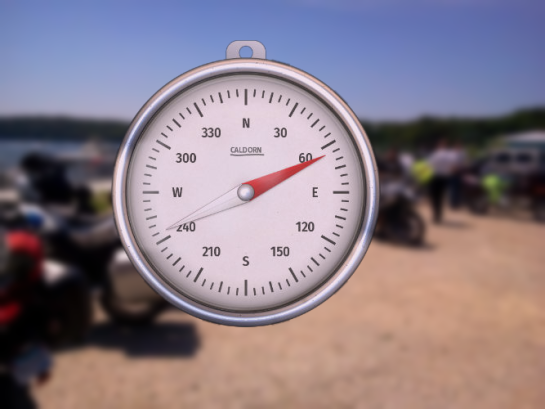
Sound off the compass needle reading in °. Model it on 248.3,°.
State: 65,°
